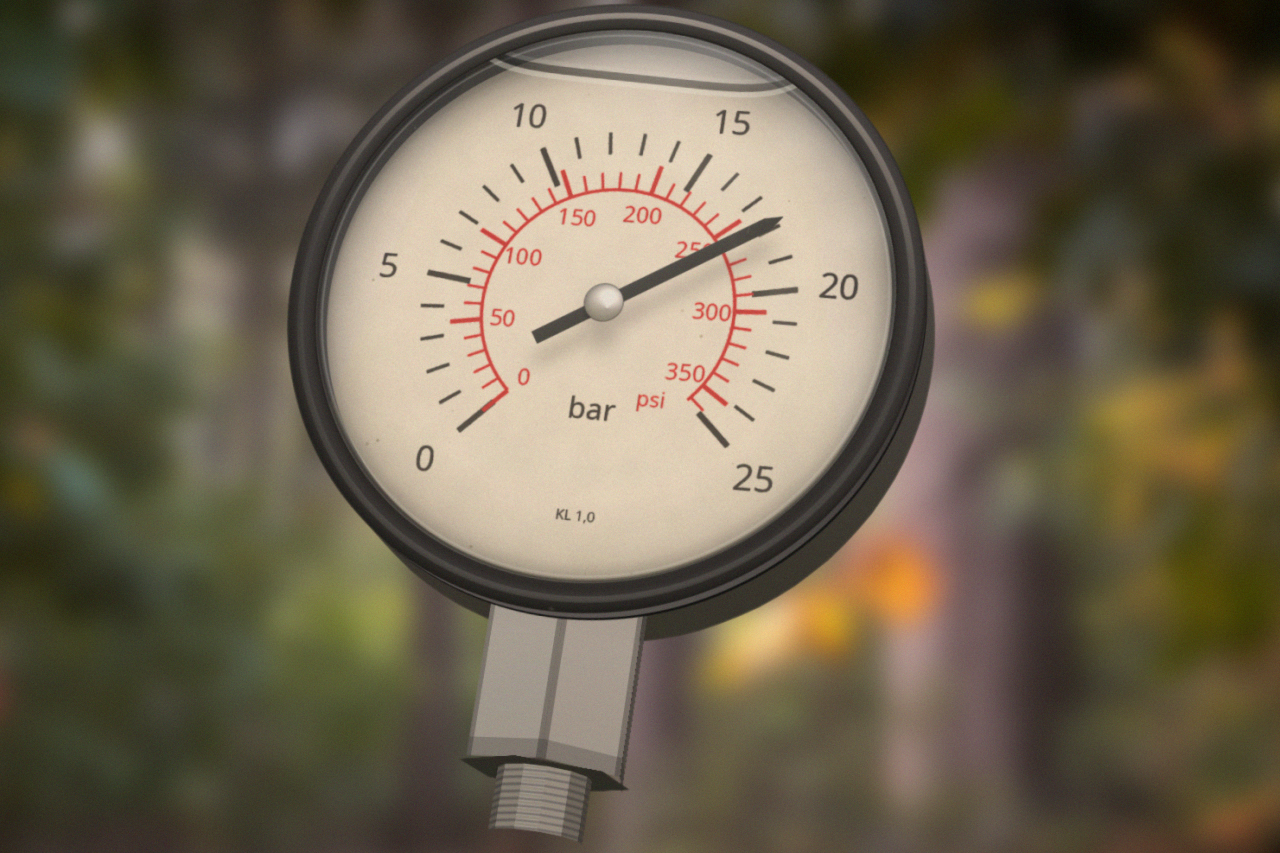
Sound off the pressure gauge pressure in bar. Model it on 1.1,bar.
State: 18,bar
